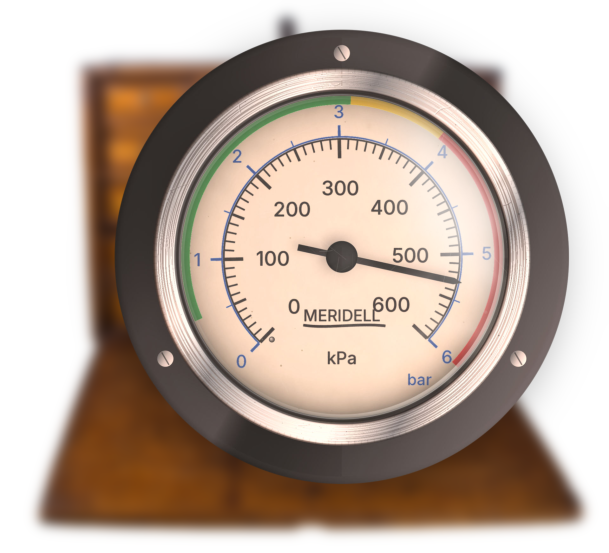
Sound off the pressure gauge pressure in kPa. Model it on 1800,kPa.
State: 530,kPa
